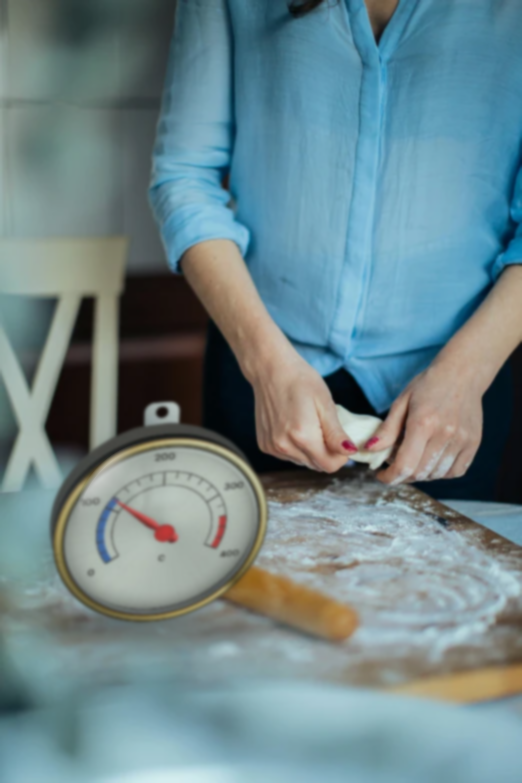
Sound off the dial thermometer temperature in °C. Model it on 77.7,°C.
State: 120,°C
